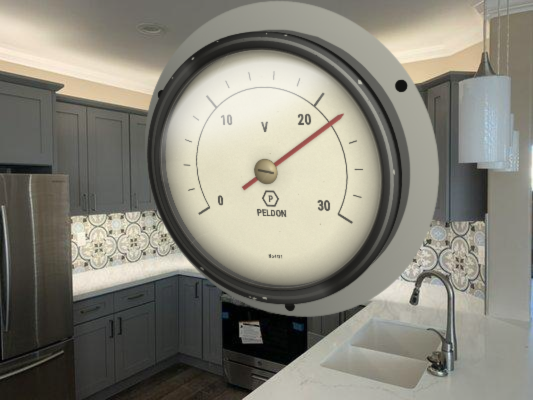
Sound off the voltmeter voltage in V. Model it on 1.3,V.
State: 22,V
